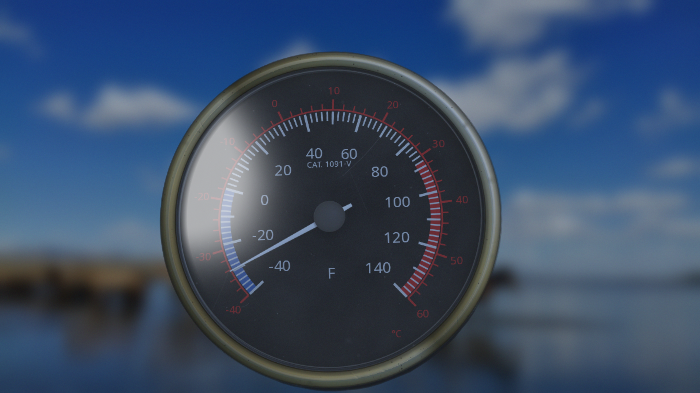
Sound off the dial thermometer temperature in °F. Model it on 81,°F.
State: -30,°F
